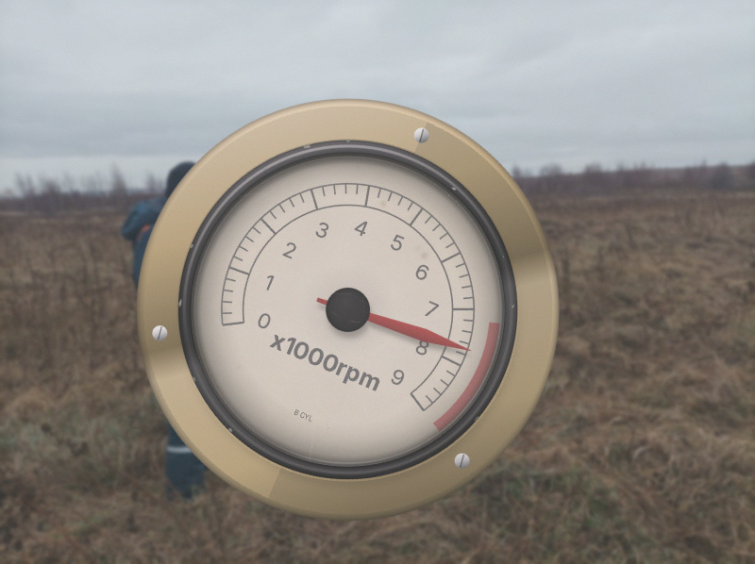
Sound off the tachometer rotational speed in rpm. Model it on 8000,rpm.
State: 7700,rpm
